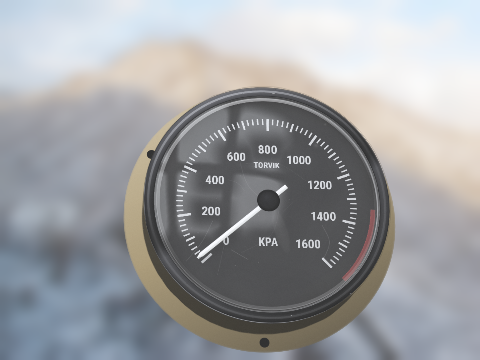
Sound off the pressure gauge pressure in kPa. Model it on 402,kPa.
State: 20,kPa
